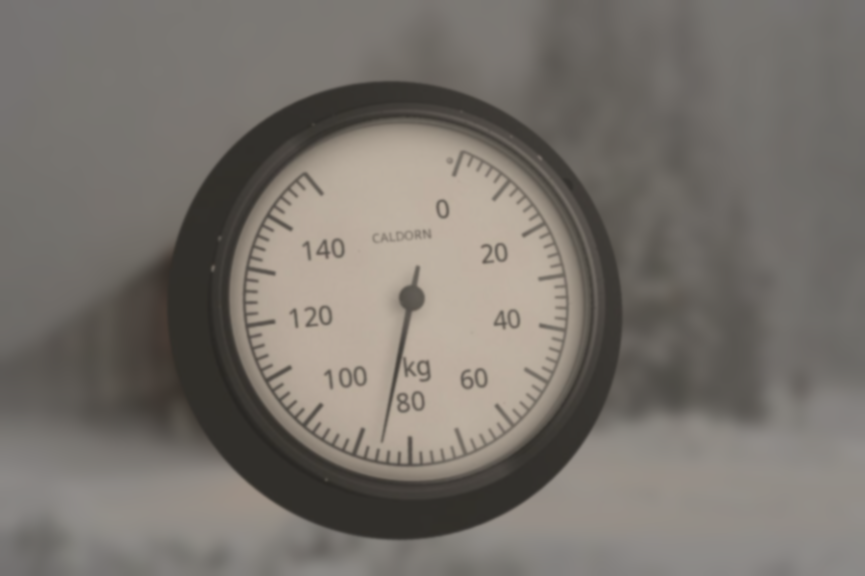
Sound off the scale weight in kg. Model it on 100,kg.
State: 86,kg
